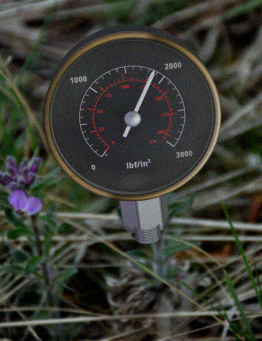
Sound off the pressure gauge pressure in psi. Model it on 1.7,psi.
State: 1850,psi
